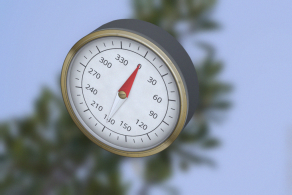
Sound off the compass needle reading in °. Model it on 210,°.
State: 0,°
